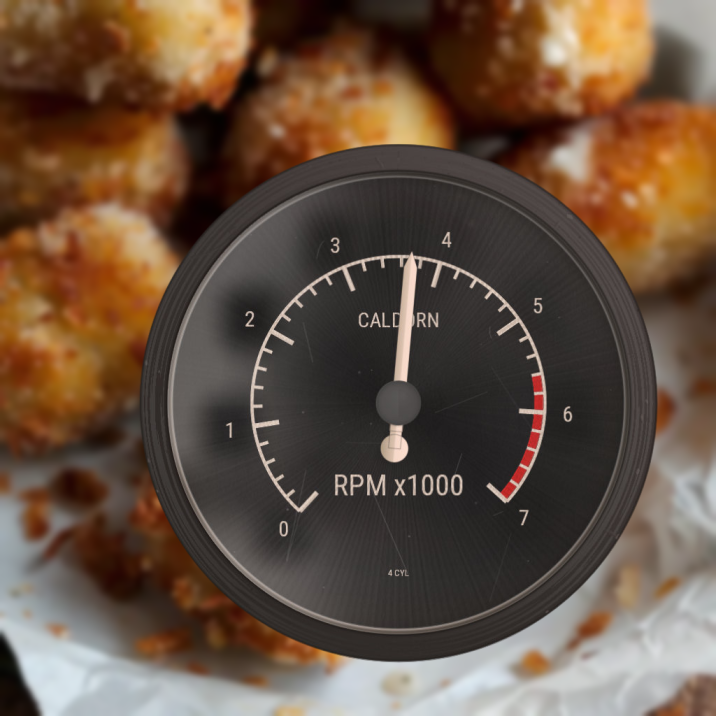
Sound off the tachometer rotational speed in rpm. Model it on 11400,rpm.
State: 3700,rpm
